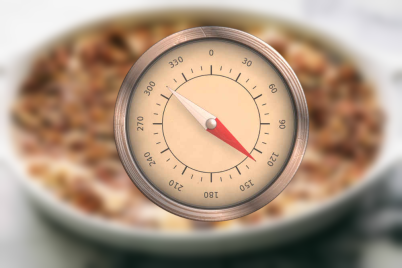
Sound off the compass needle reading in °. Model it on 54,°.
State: 130,°
